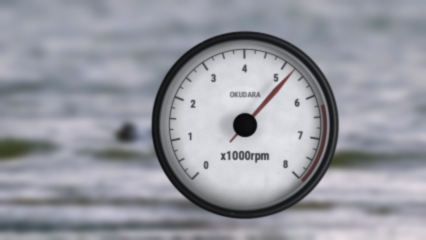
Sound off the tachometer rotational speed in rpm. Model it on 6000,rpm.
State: 5250,rpm
